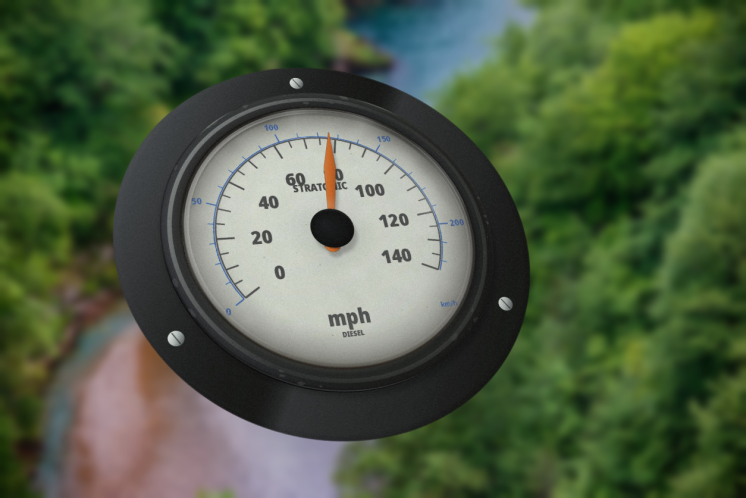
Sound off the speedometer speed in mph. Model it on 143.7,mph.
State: 77.5,mph
